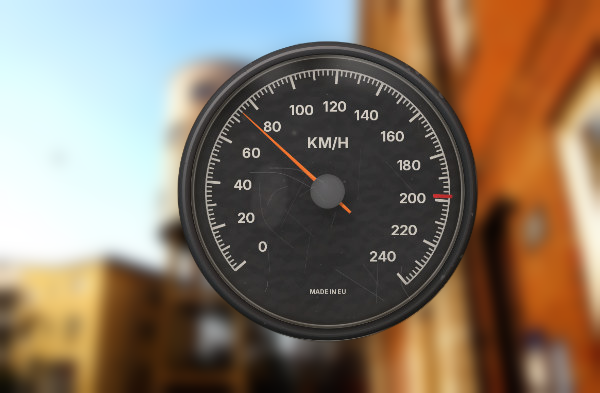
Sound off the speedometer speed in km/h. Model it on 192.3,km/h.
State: 74,km/h
